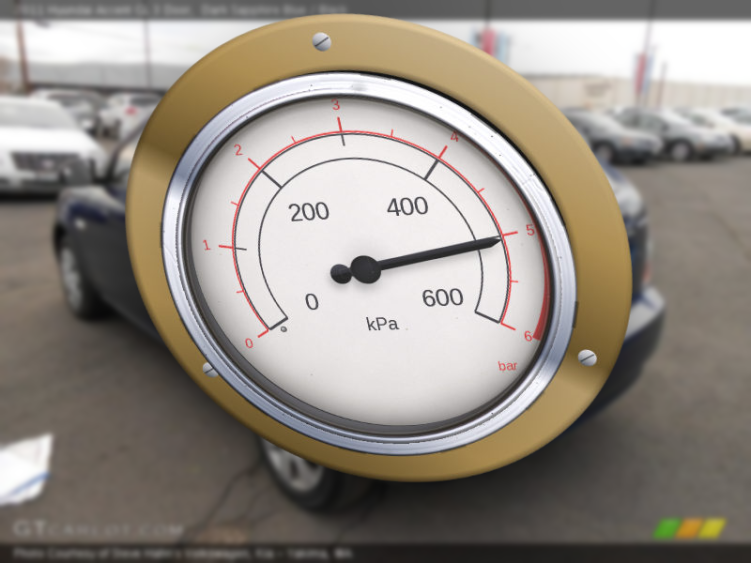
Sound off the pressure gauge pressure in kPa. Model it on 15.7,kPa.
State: 500,kPa
